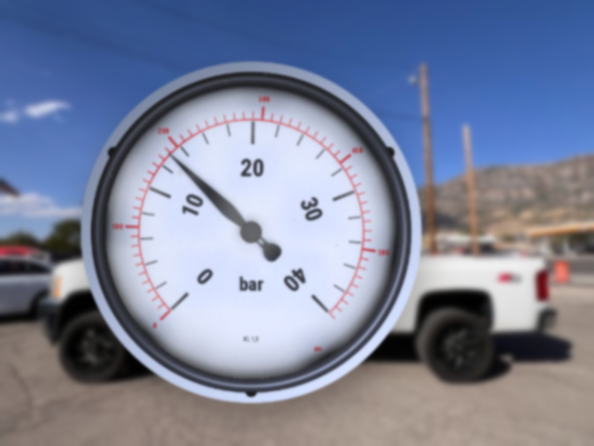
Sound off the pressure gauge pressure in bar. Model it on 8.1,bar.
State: 13,bar
